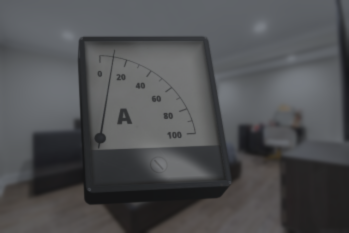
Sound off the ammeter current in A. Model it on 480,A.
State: 10,A
